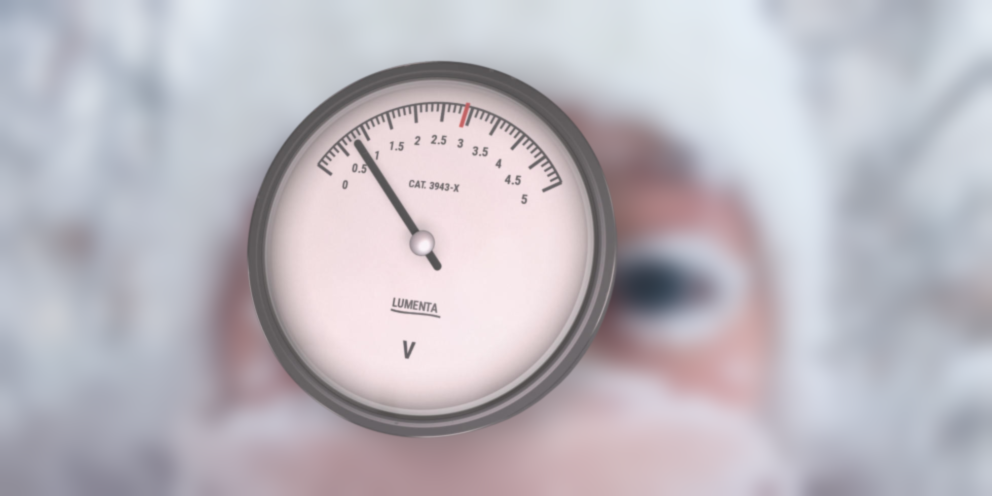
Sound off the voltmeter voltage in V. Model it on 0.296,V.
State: 0.8,V
